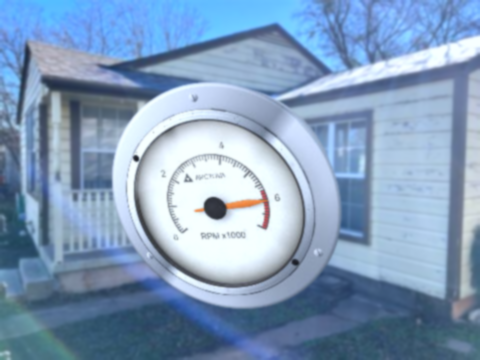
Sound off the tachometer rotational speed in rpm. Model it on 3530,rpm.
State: 6000,rpm
